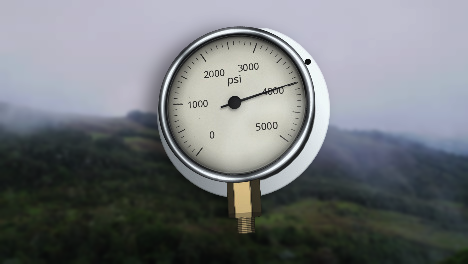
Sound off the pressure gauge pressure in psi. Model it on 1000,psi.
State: 4000,psi
